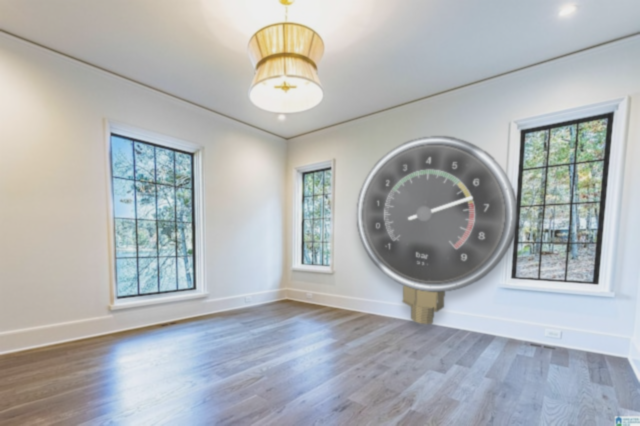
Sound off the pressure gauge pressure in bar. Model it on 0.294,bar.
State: 6.5,bar
